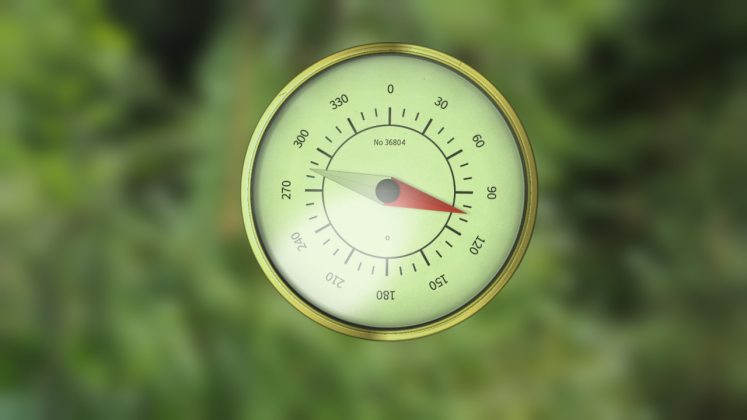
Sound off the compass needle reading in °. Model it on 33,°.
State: 105,°
